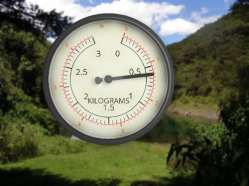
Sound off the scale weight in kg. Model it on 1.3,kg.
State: 0.6,kg
